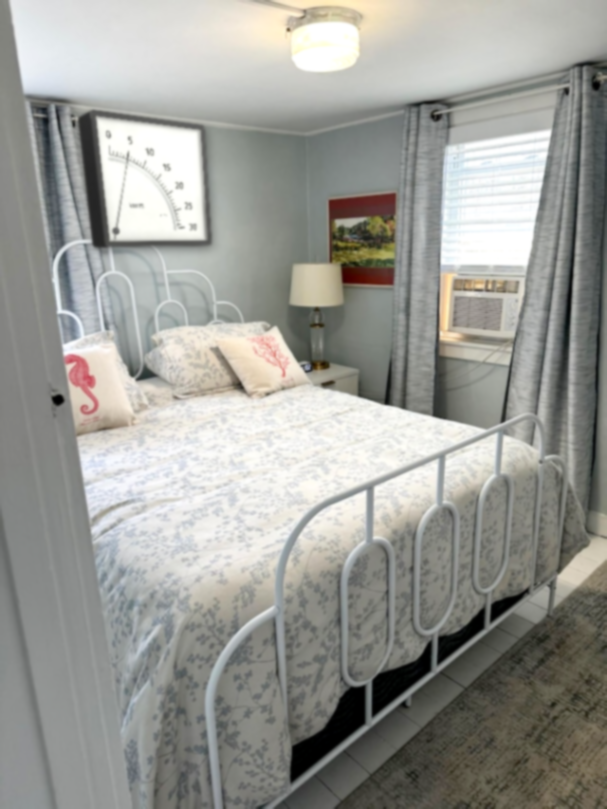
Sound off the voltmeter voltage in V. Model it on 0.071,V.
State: 5,V
